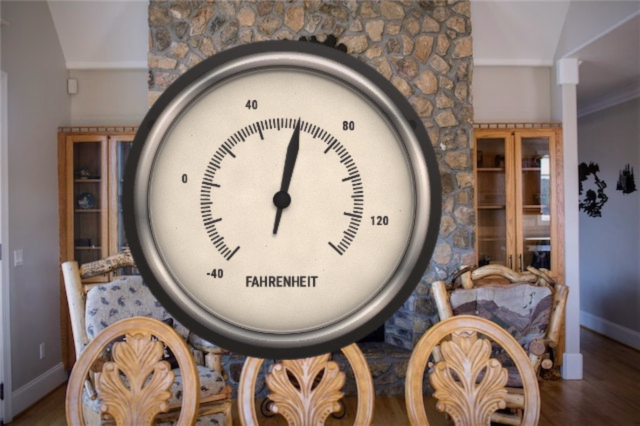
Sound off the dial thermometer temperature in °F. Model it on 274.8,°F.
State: 60,°F
